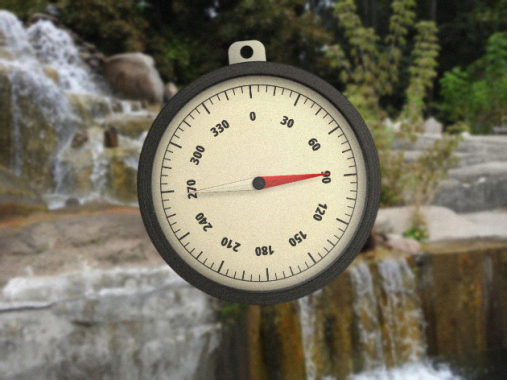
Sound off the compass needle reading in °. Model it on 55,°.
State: 87.5,°
